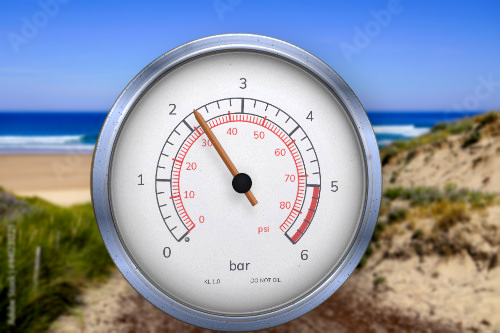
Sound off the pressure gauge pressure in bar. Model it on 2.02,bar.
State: 2.2,bar
